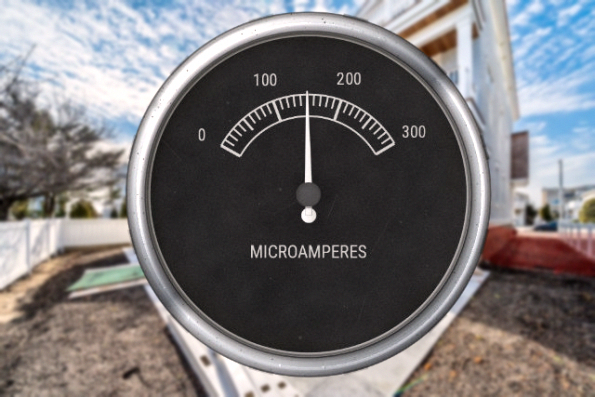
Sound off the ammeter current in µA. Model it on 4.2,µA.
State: 150,µA
